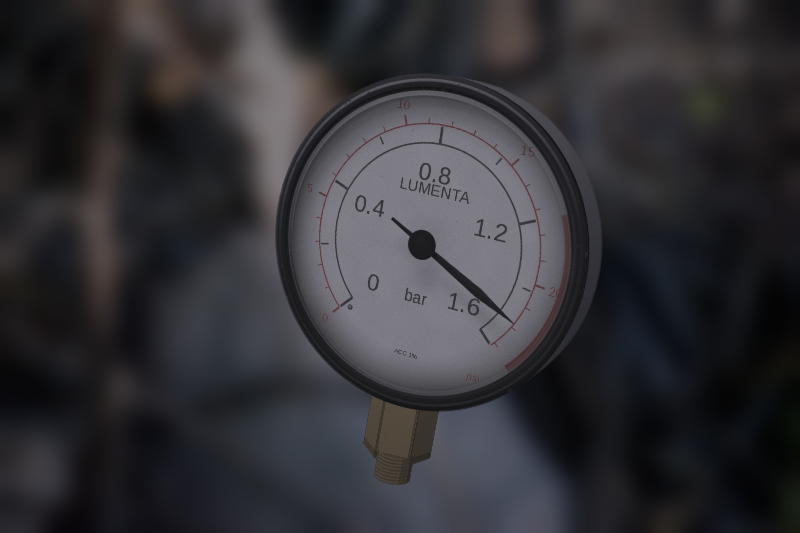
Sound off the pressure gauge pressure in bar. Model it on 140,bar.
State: 1.5,bar
